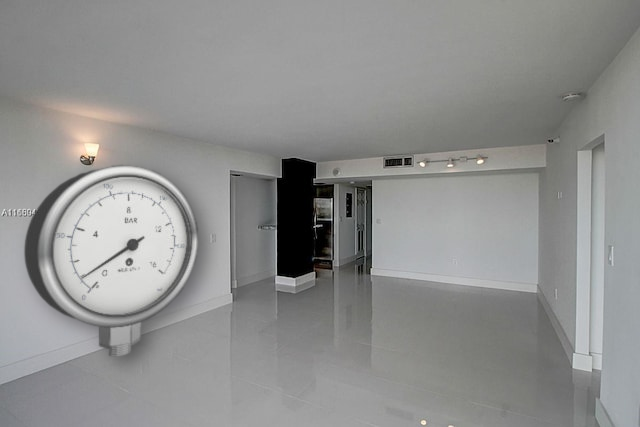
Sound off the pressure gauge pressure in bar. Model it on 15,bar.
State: 1,bar
